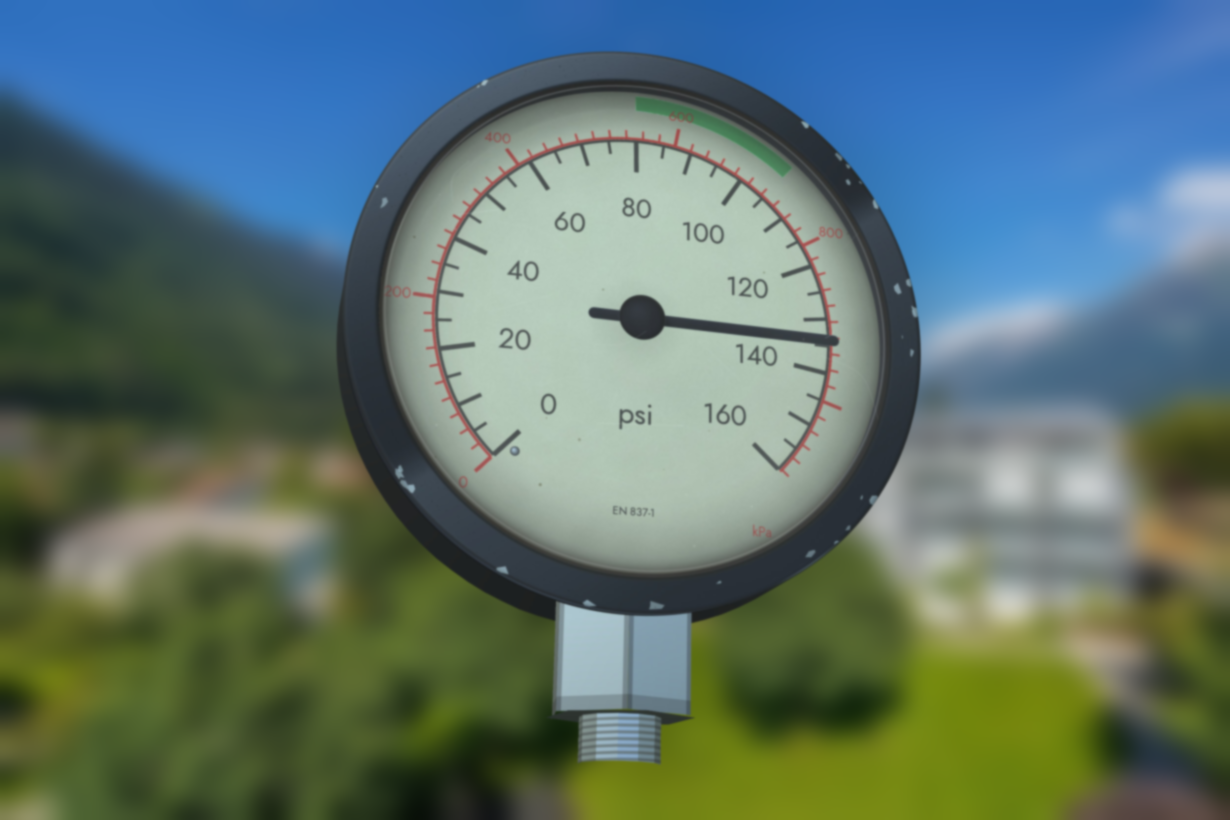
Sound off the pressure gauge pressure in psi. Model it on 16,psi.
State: 135,psi
